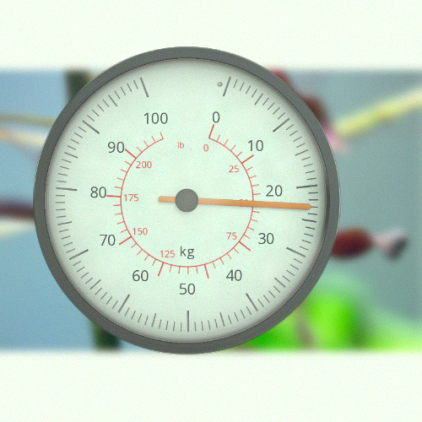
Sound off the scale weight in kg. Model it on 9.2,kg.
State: 23,kg
